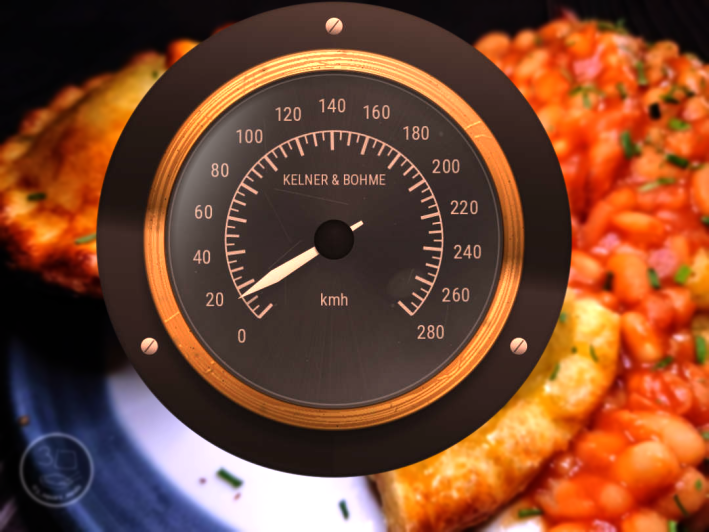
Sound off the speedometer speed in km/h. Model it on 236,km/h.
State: 15,km/h
